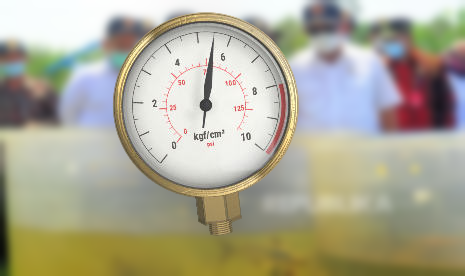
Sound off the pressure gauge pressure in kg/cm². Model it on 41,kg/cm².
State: 5.5,kg/cm²
